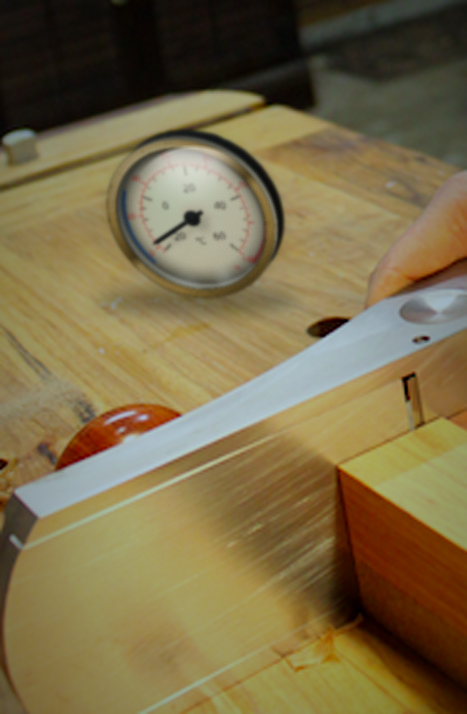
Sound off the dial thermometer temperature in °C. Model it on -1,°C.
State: -16,°C
